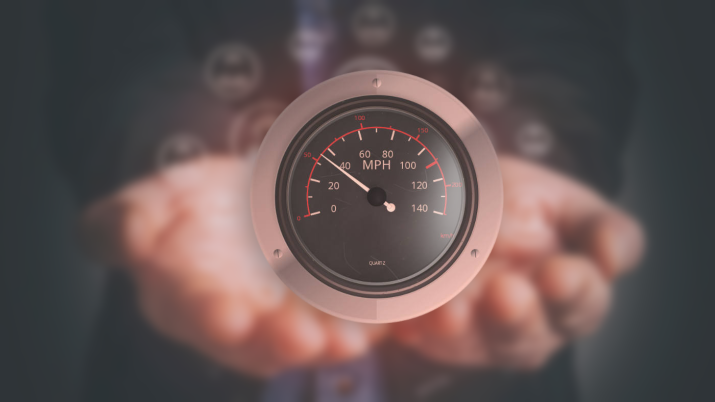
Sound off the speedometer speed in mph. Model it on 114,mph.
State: 35,mph
